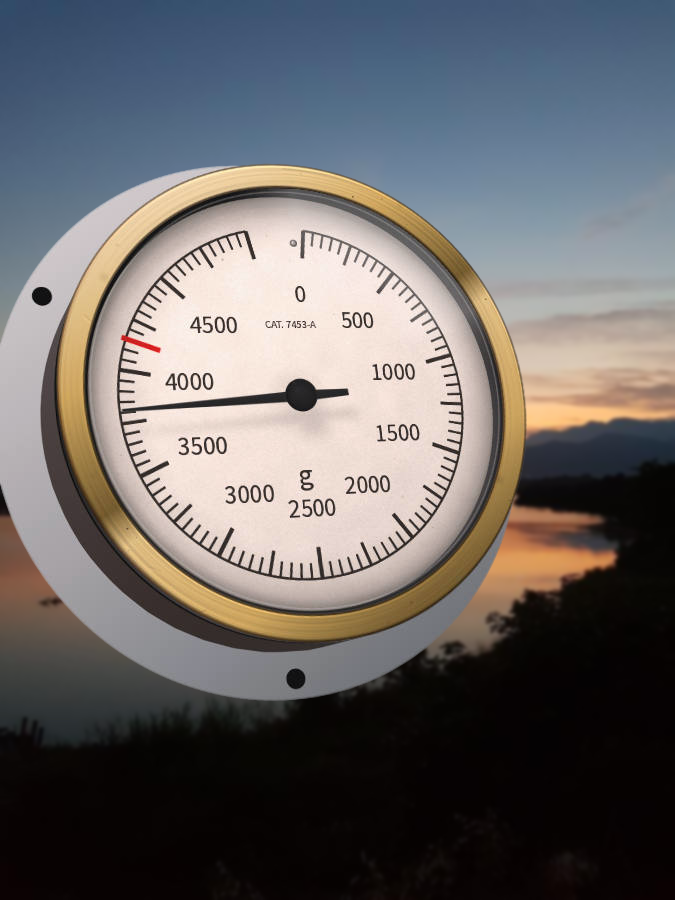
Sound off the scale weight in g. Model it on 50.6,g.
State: 3800,g
